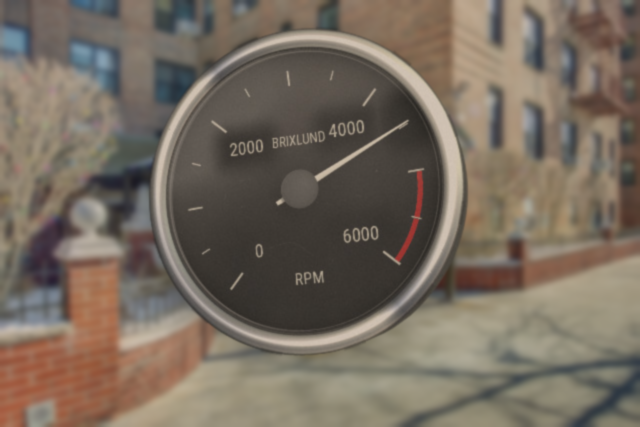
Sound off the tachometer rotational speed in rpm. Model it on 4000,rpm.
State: 4500,rpm
